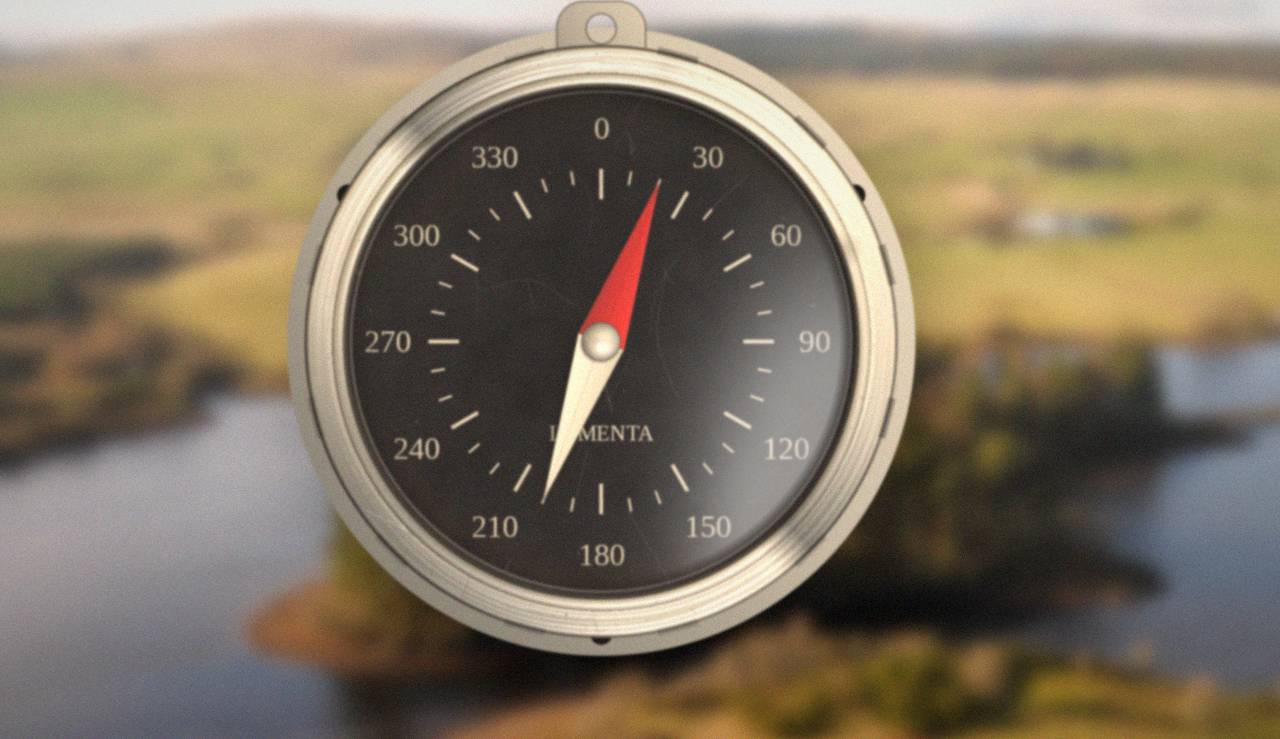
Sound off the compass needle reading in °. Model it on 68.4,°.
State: 20,°
